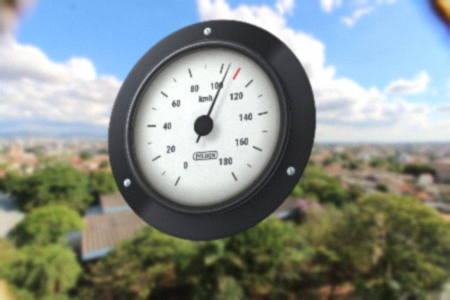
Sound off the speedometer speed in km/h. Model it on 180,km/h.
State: 105,km/h
